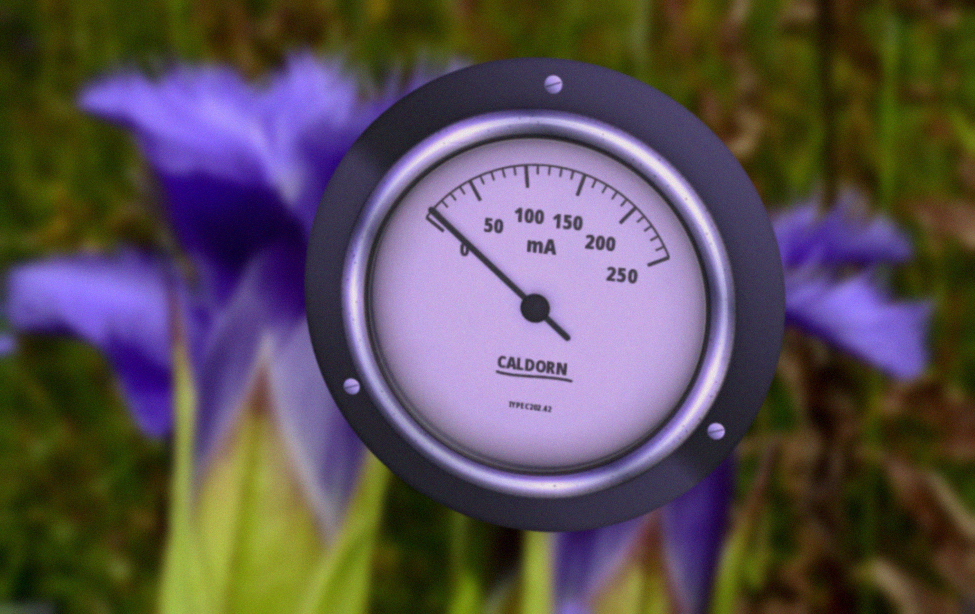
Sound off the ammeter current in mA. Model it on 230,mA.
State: 10,mA
